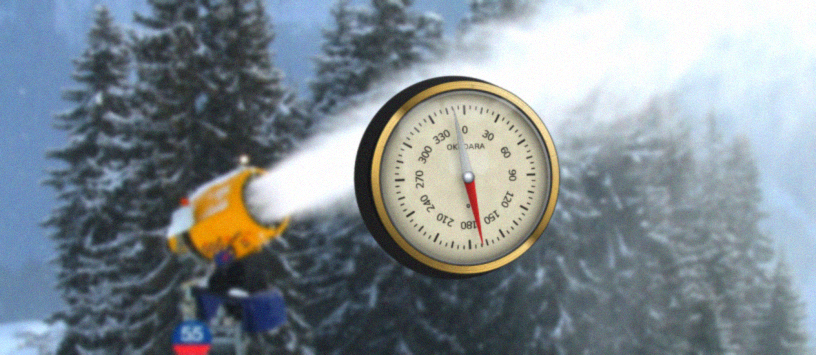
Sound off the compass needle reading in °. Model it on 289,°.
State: 170,°
